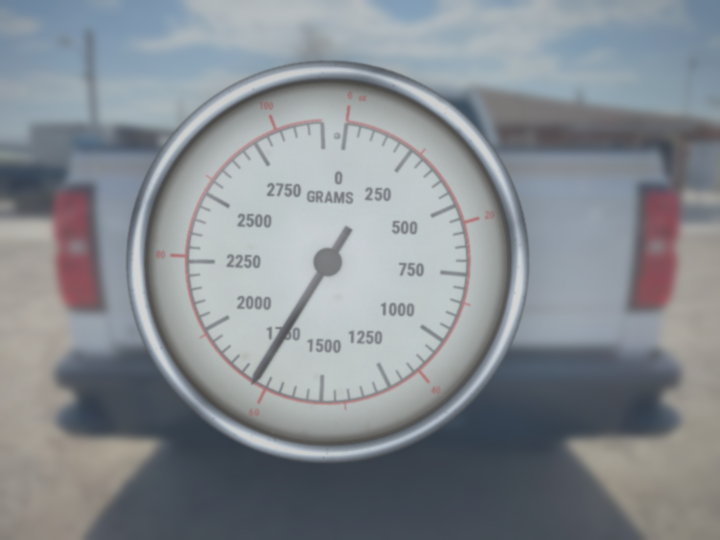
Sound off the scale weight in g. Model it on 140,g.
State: 1750,g
